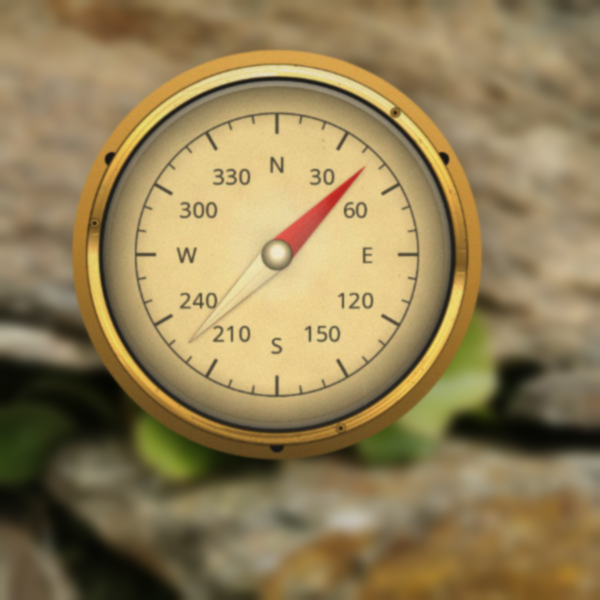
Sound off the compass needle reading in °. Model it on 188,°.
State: 45,°
